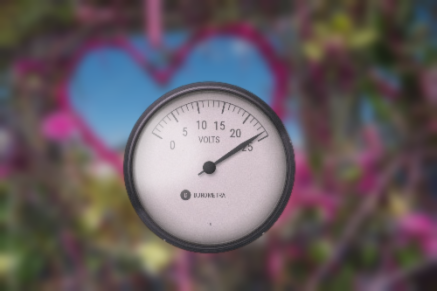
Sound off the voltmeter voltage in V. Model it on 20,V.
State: 24,V
